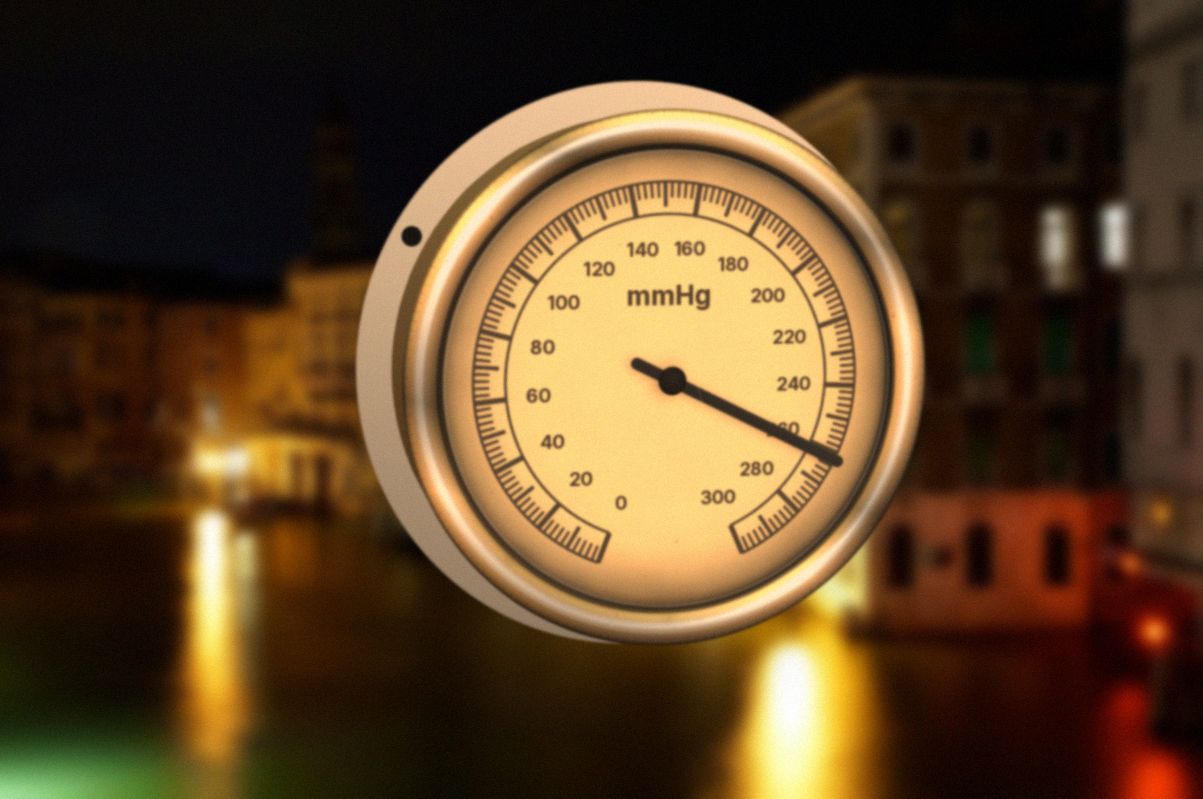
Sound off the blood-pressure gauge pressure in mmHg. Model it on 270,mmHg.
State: 262,mmHg
